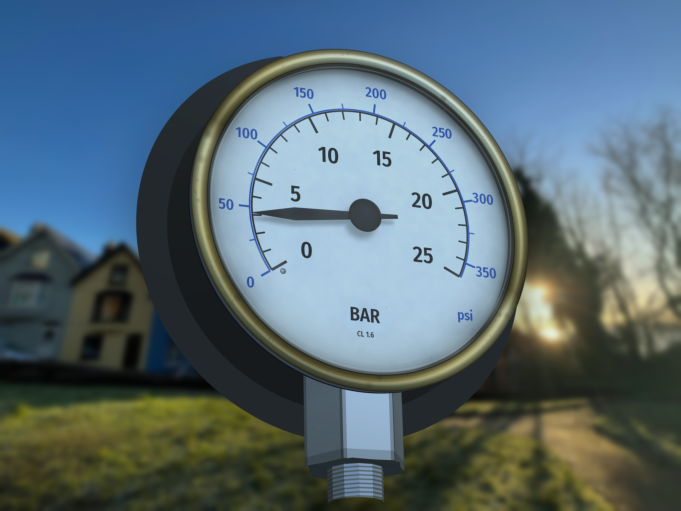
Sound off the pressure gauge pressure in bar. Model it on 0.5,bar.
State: 3,bar
